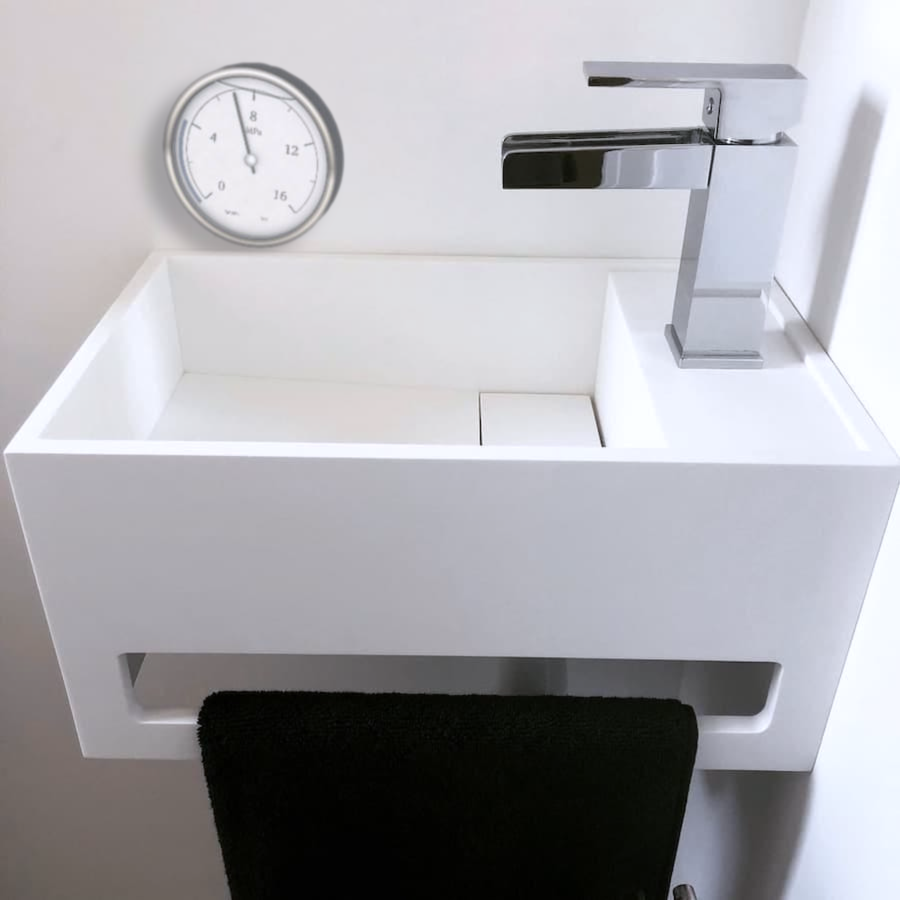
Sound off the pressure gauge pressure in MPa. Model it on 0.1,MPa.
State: 7,MPa
